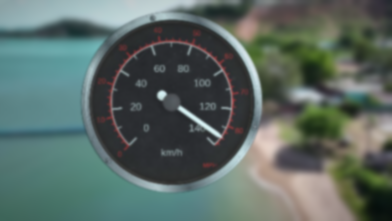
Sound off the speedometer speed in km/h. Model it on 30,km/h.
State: 135,km/h
